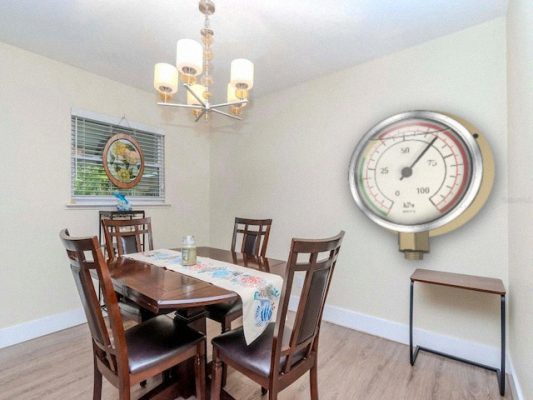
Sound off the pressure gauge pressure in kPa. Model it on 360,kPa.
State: 65,kPa
